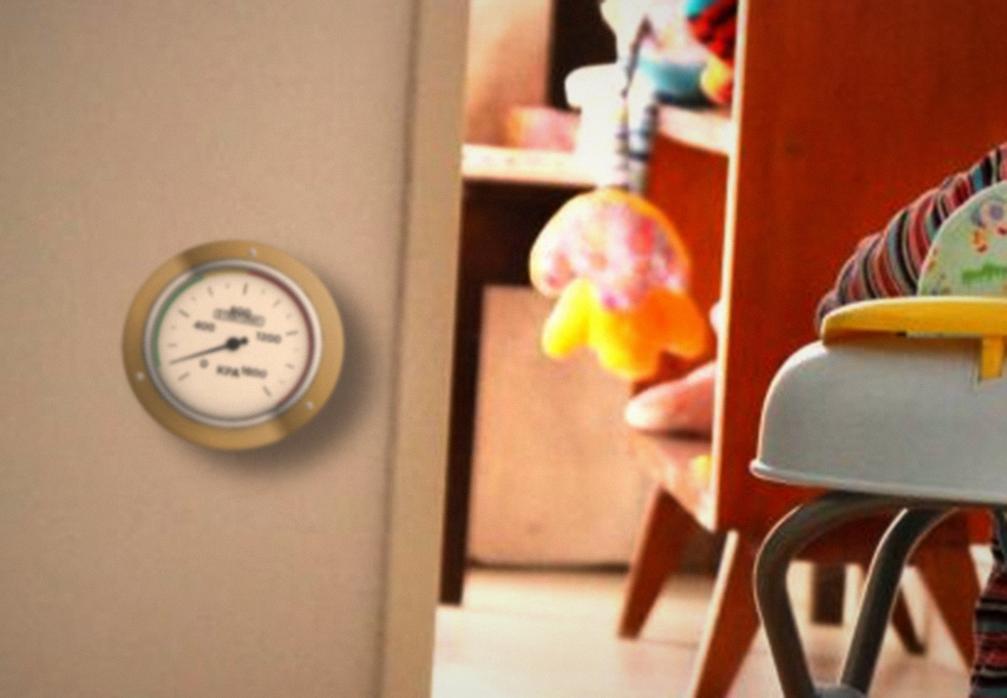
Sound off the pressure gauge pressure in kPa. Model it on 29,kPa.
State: 100,kPa
